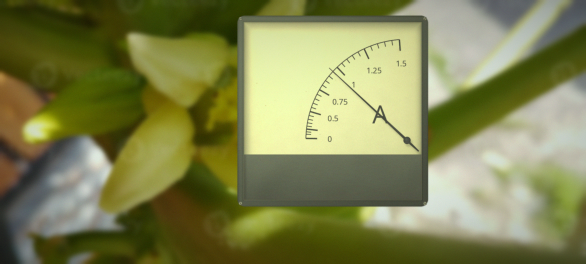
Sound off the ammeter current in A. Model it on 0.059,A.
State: 0.95,A
